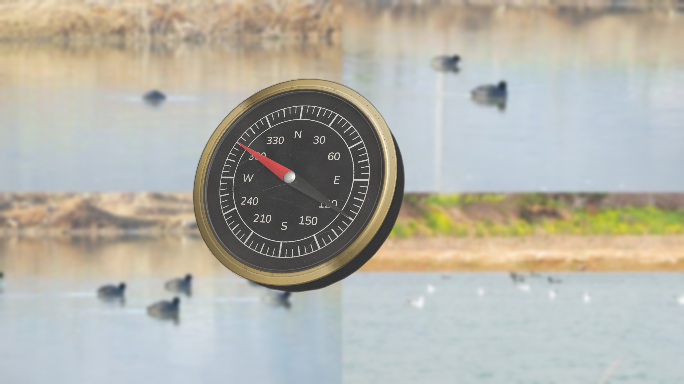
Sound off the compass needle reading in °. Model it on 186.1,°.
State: 300,°
